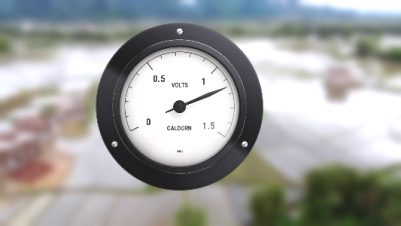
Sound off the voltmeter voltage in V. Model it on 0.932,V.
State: 1.15,V
